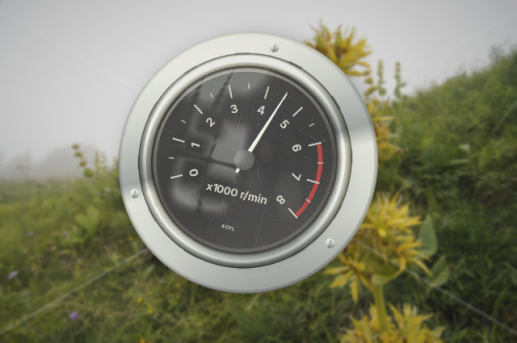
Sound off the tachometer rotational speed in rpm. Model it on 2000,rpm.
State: 4500,rpm
